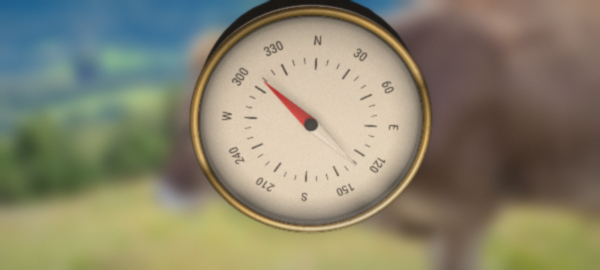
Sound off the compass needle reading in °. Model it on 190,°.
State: 310,°
